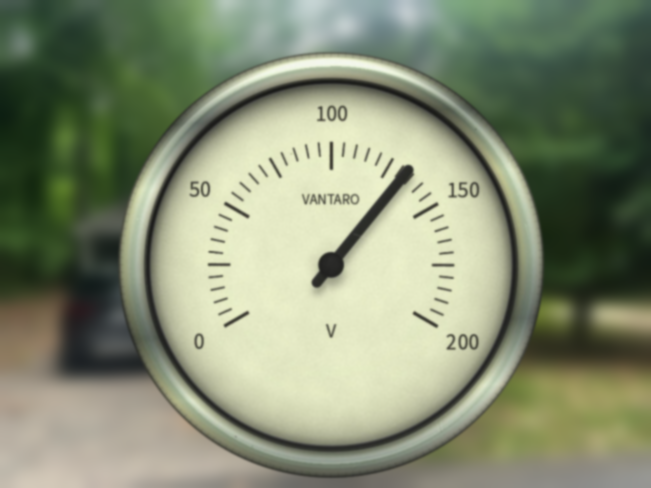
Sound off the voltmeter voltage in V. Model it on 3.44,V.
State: 132.5,V
